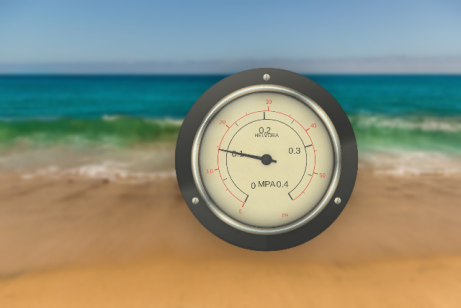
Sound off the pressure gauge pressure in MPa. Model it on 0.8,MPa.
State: 0.1,MPa
